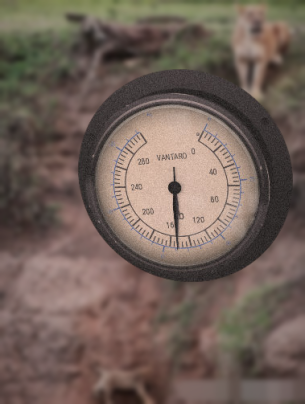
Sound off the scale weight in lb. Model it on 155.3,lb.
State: 152,lb
